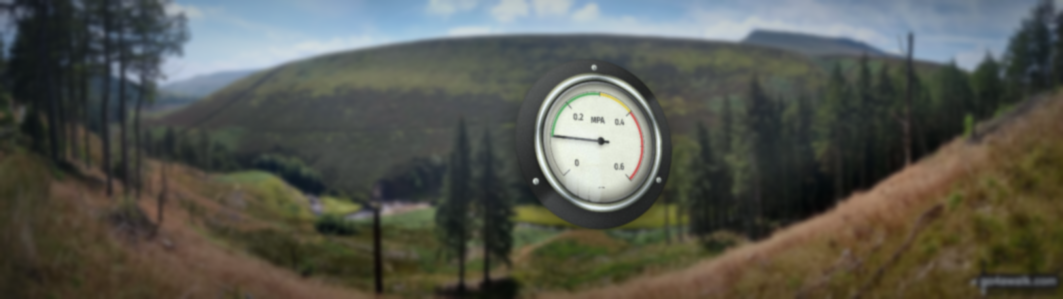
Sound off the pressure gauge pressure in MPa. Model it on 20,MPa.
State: 0.1,MPa
